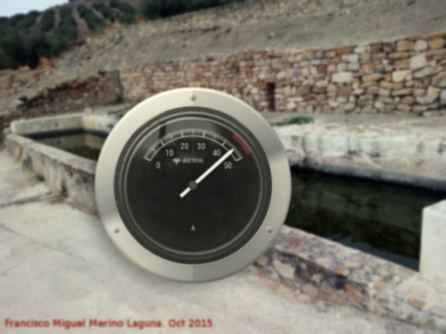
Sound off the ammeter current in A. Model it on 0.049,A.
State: 45,A
